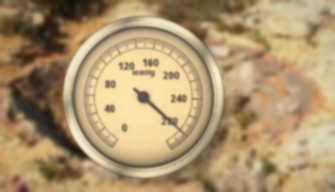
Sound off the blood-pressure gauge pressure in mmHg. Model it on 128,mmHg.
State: 280,mmHg
